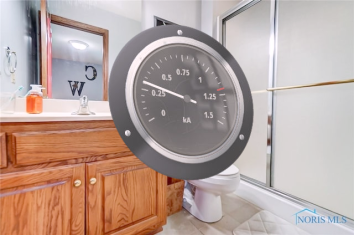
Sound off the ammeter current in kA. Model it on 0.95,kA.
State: 0.3,kA
